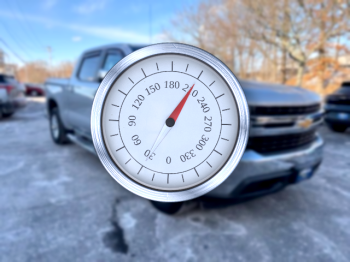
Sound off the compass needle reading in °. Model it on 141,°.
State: 210,°
